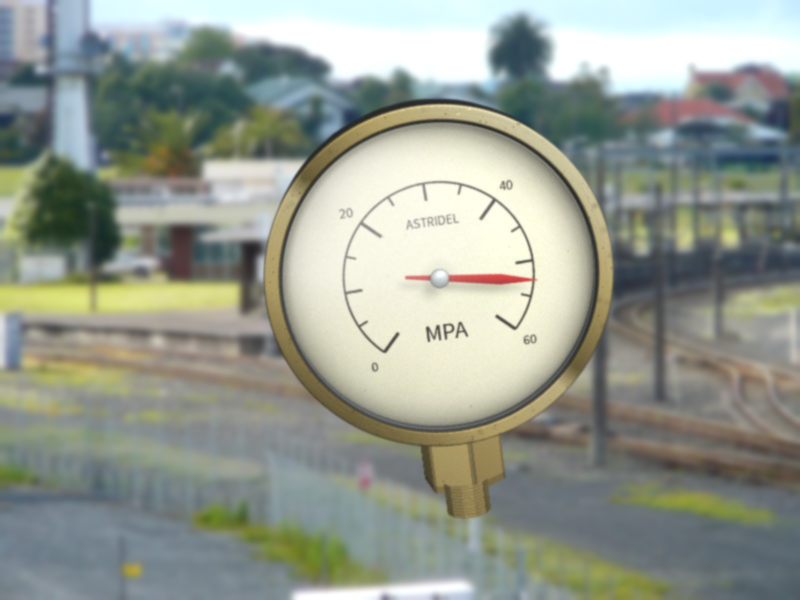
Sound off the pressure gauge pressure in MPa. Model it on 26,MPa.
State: 52.5,MPa
